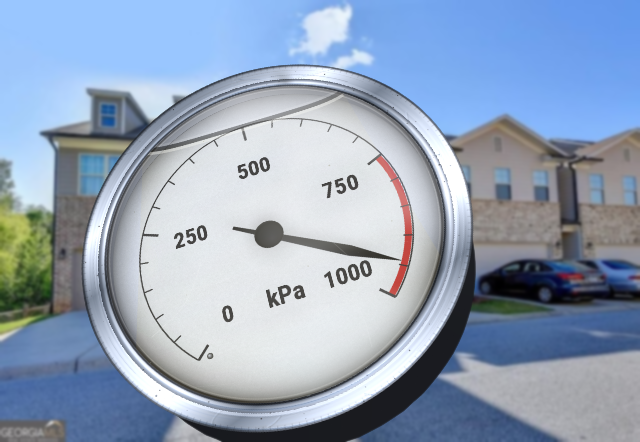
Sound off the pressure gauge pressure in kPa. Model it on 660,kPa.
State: 950,kPa
